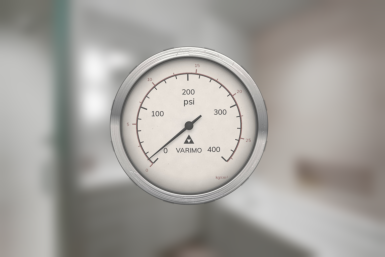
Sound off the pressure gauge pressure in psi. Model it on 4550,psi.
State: 10,psi
